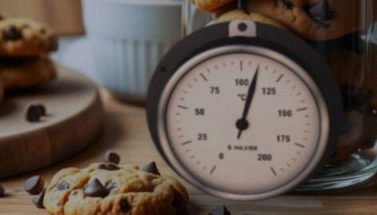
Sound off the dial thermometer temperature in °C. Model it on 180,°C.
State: 110,°C
